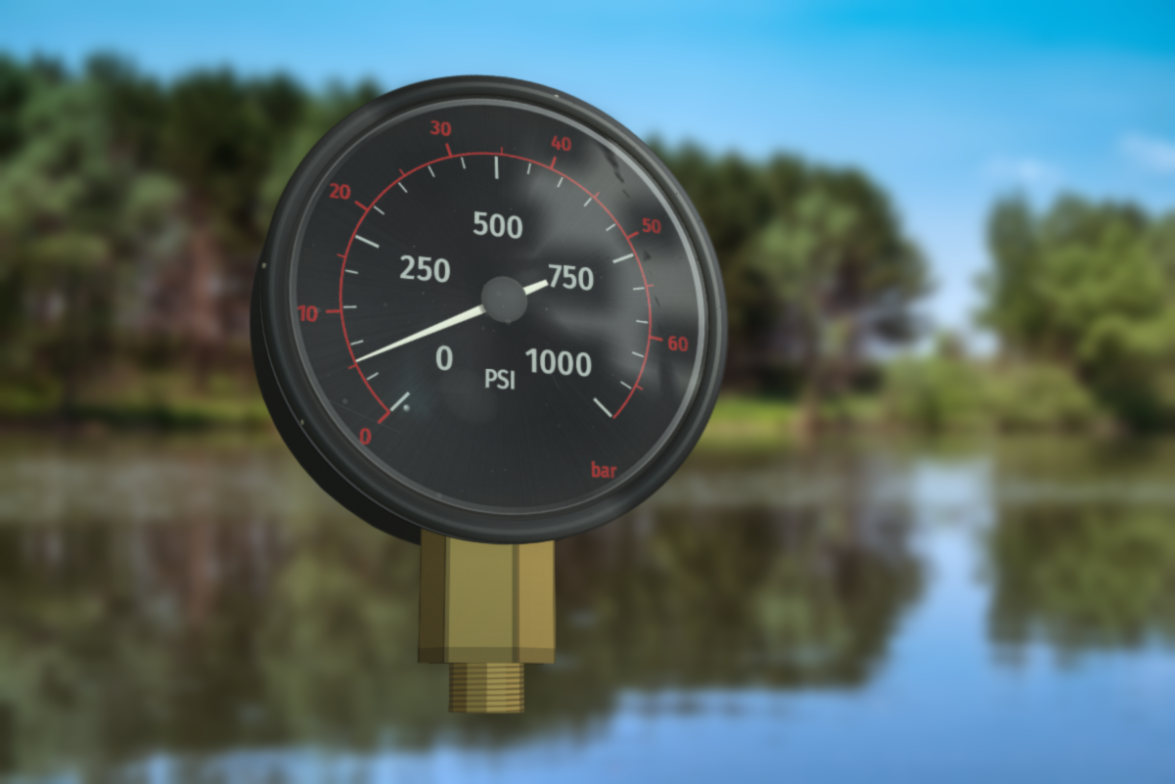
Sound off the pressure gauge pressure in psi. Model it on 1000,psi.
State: 75,psi
